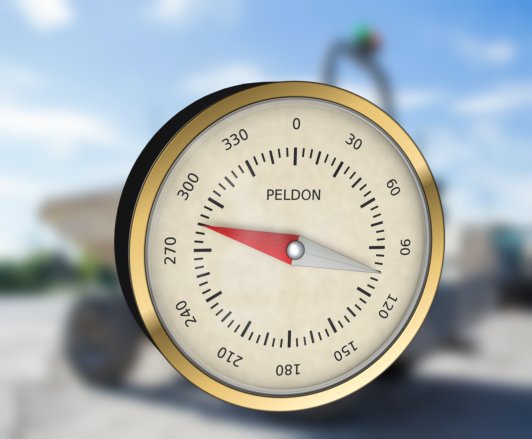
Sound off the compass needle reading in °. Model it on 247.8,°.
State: 285,°
